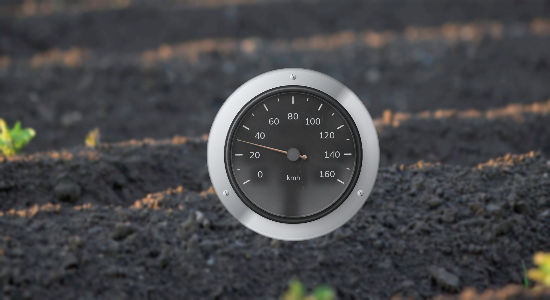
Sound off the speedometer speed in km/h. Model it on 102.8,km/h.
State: 30,km/h
